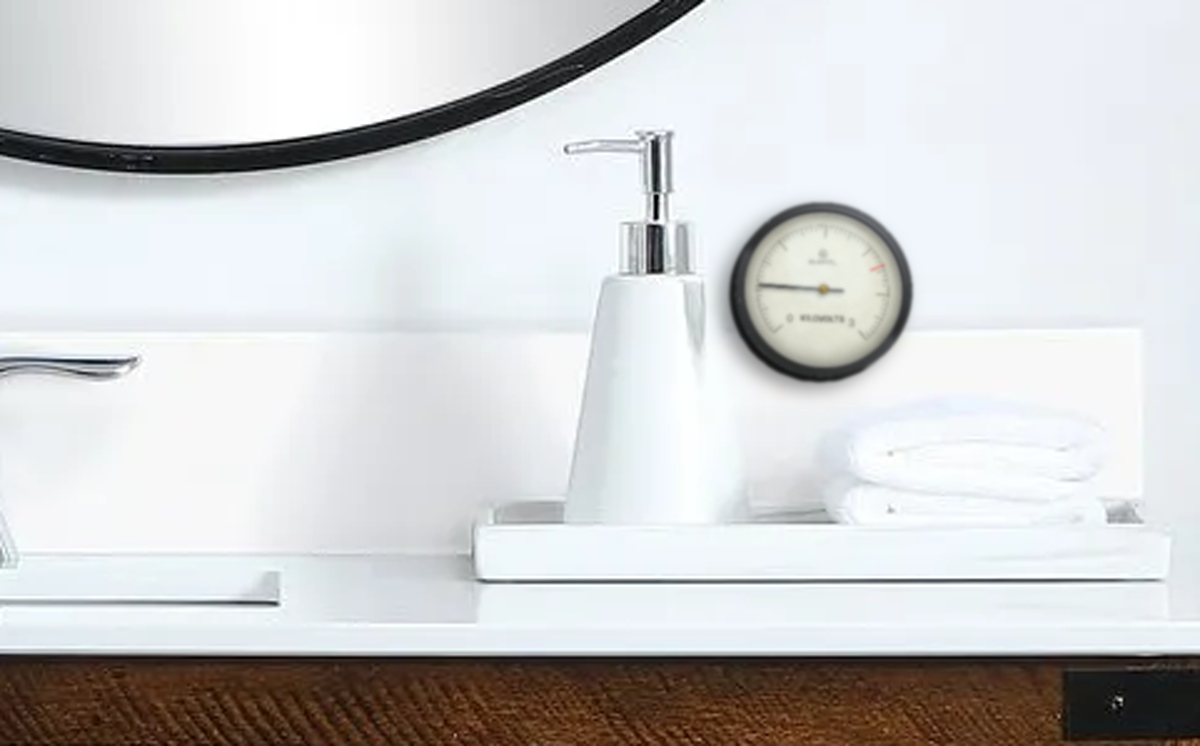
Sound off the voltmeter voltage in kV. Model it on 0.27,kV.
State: 0.5,kV
